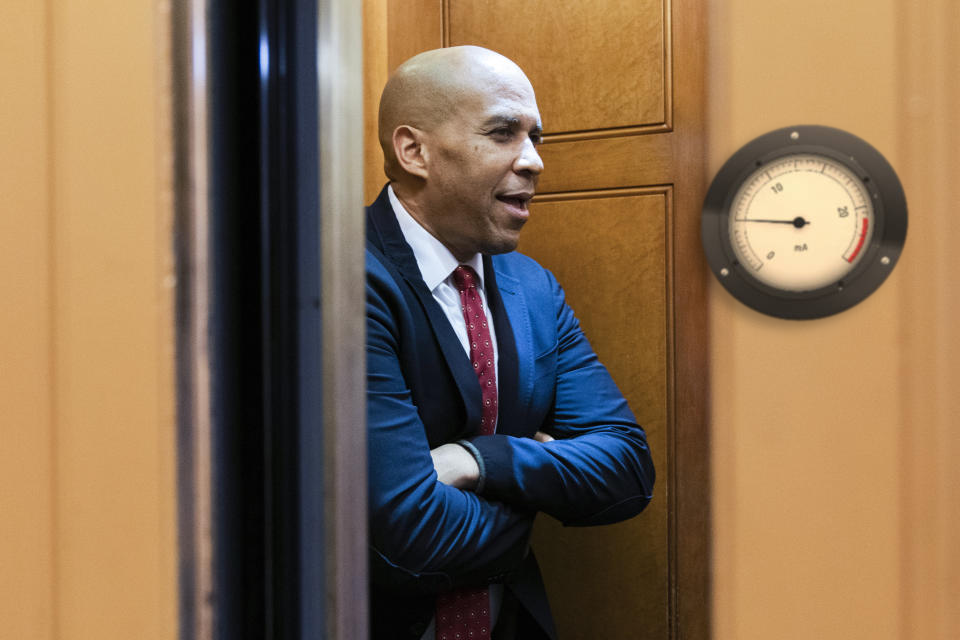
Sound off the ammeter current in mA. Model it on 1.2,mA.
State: 5,mA
